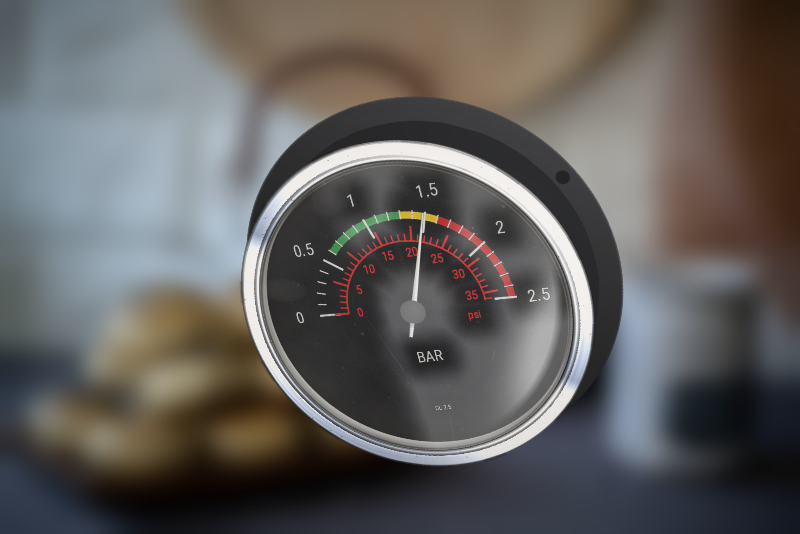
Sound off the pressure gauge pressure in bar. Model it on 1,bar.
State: 1.5,bar
